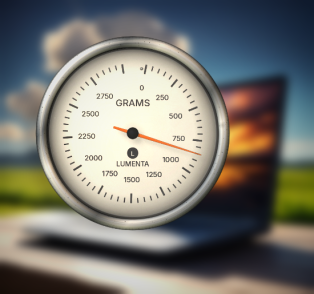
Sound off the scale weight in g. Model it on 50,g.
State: 850,g
